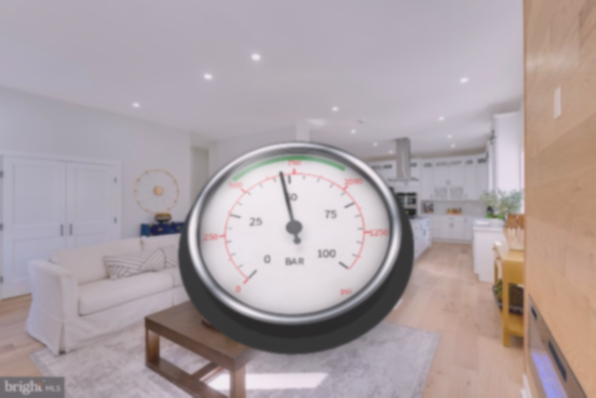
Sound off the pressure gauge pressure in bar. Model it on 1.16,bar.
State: 47.5,bar
